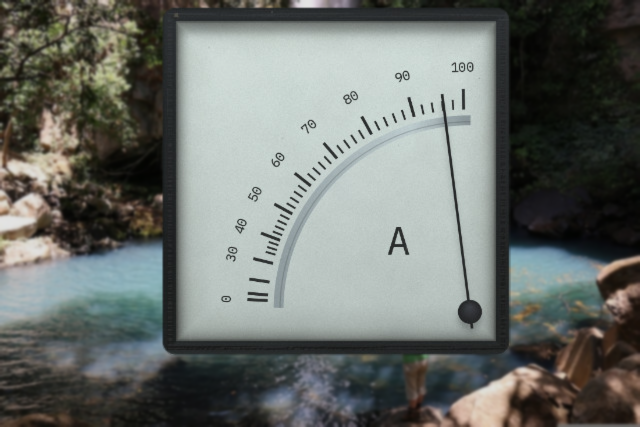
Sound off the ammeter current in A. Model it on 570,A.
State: 96,A
